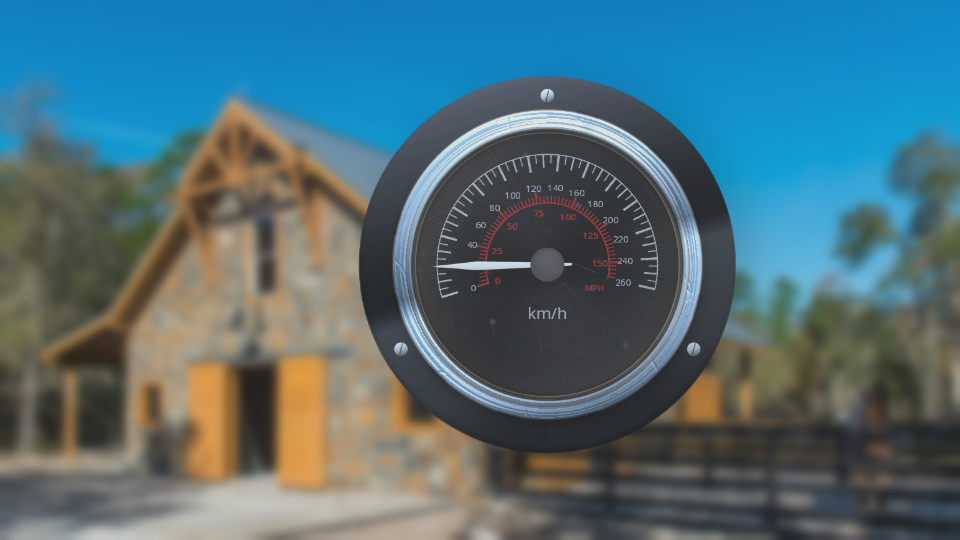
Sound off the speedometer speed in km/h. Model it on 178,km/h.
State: 20,km/h
